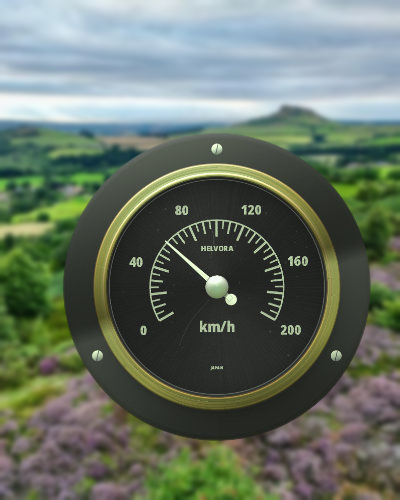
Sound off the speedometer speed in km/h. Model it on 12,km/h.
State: 60,km/h
